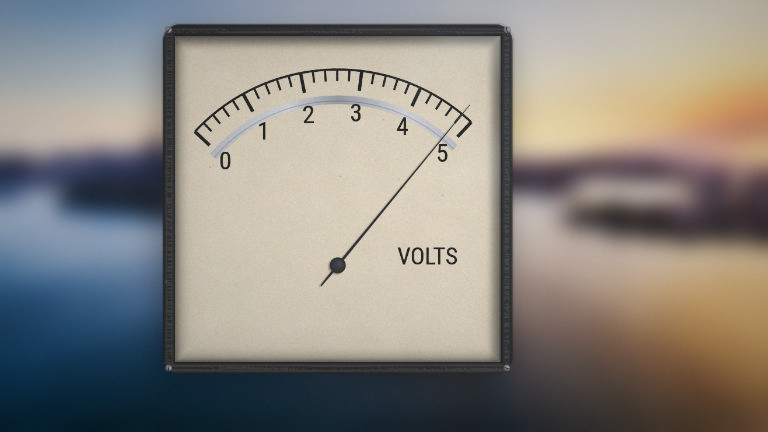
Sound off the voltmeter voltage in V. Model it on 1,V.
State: 4.8,V
